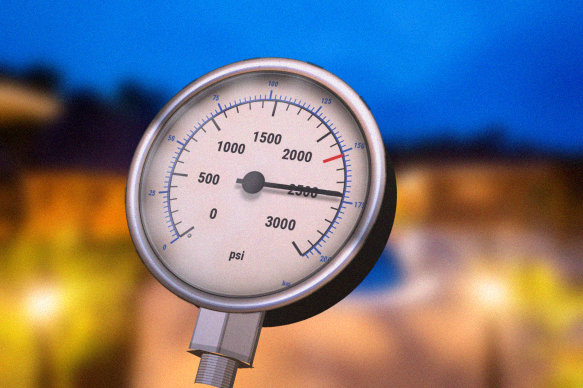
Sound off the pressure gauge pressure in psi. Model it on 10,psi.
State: 2500,psi
